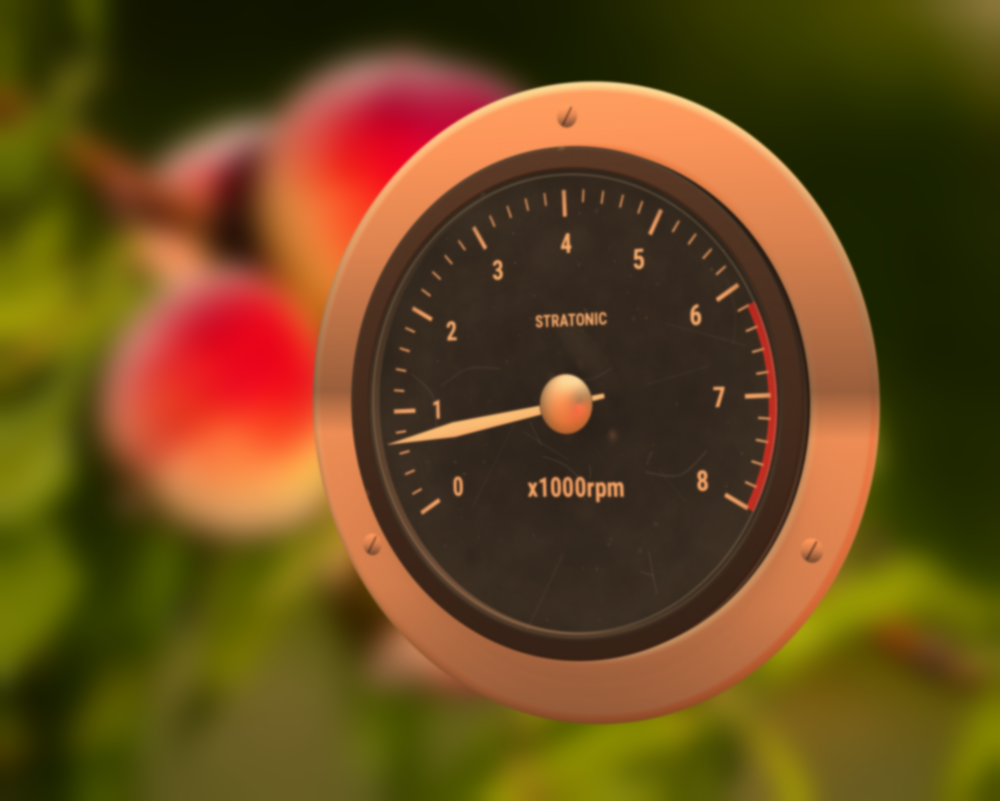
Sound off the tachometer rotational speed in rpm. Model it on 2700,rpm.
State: 700,rpm
